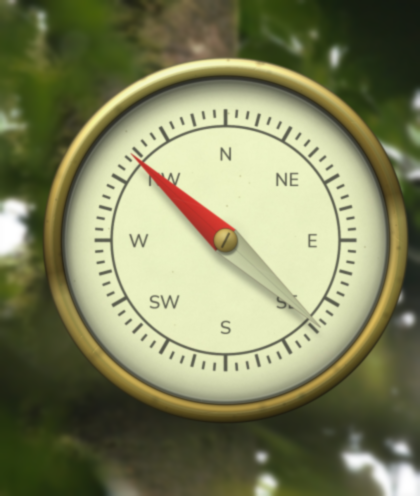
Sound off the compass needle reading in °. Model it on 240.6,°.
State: 312.5,°
